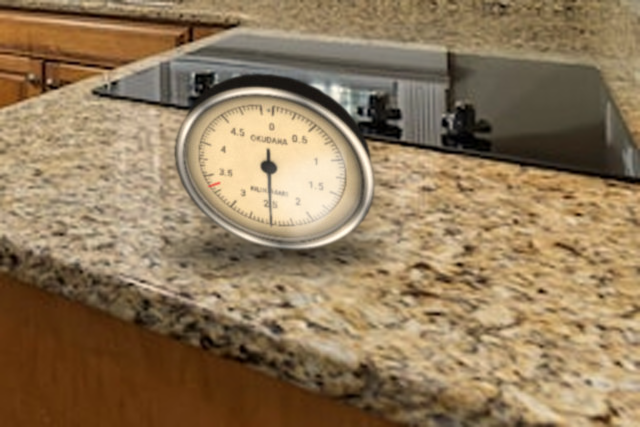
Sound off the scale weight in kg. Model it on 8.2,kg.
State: 2.5,kg
